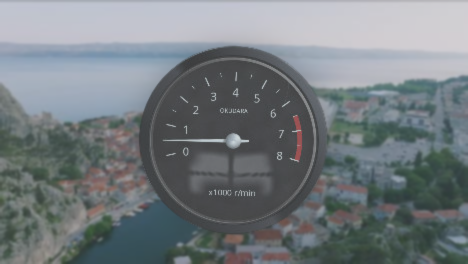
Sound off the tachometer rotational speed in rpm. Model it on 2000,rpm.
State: 500,rpm
